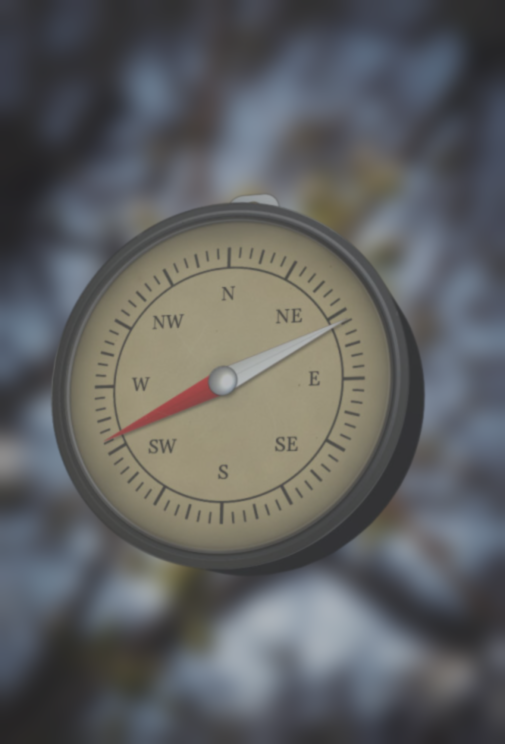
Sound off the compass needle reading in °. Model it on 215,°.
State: 245,°
